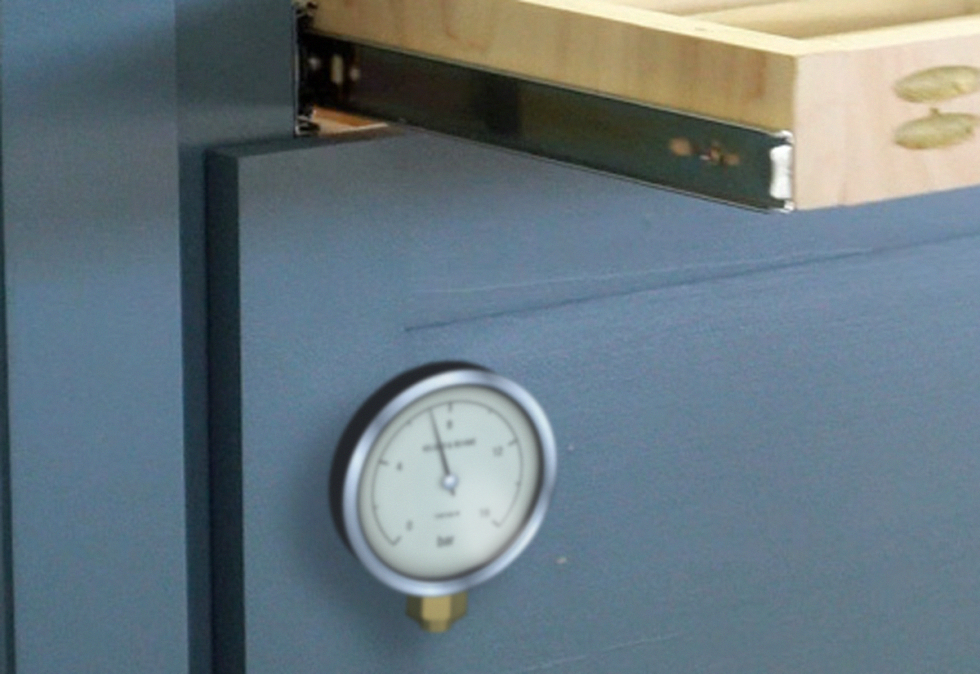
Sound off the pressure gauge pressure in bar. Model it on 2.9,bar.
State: 7,bar
